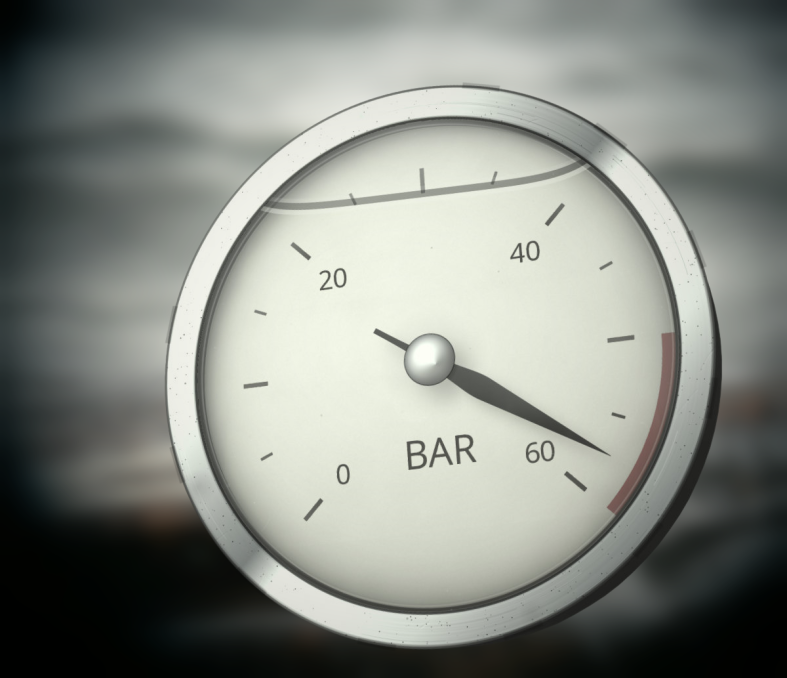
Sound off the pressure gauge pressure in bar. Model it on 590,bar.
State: 57.5,bar
